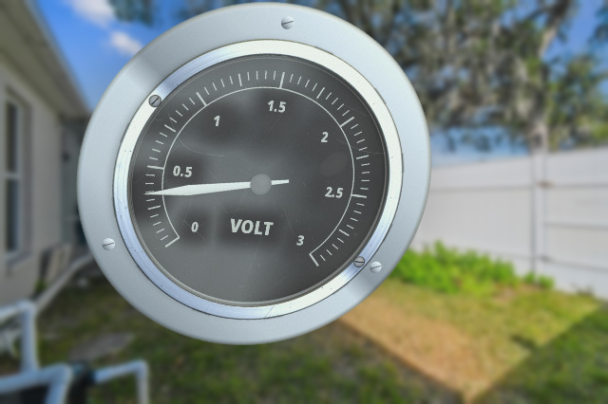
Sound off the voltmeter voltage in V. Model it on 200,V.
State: 0.35,V
